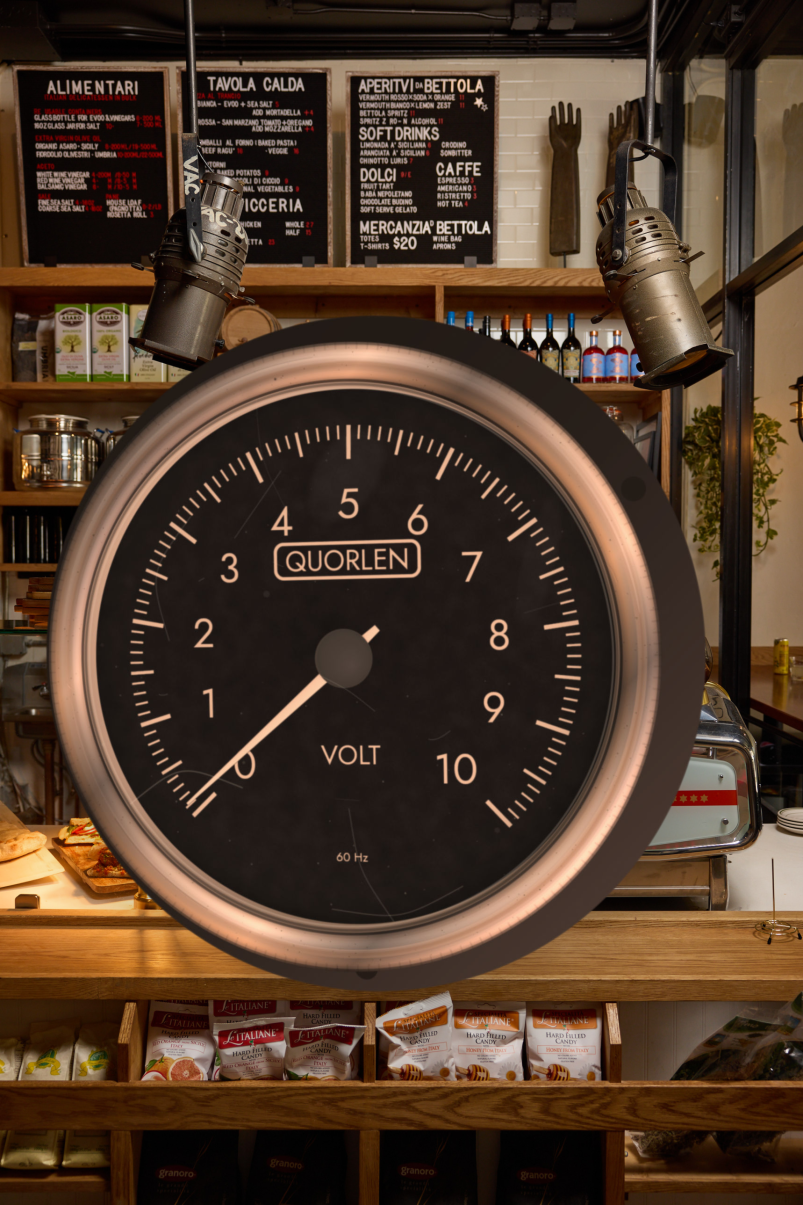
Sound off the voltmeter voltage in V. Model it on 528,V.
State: 0.1,V
